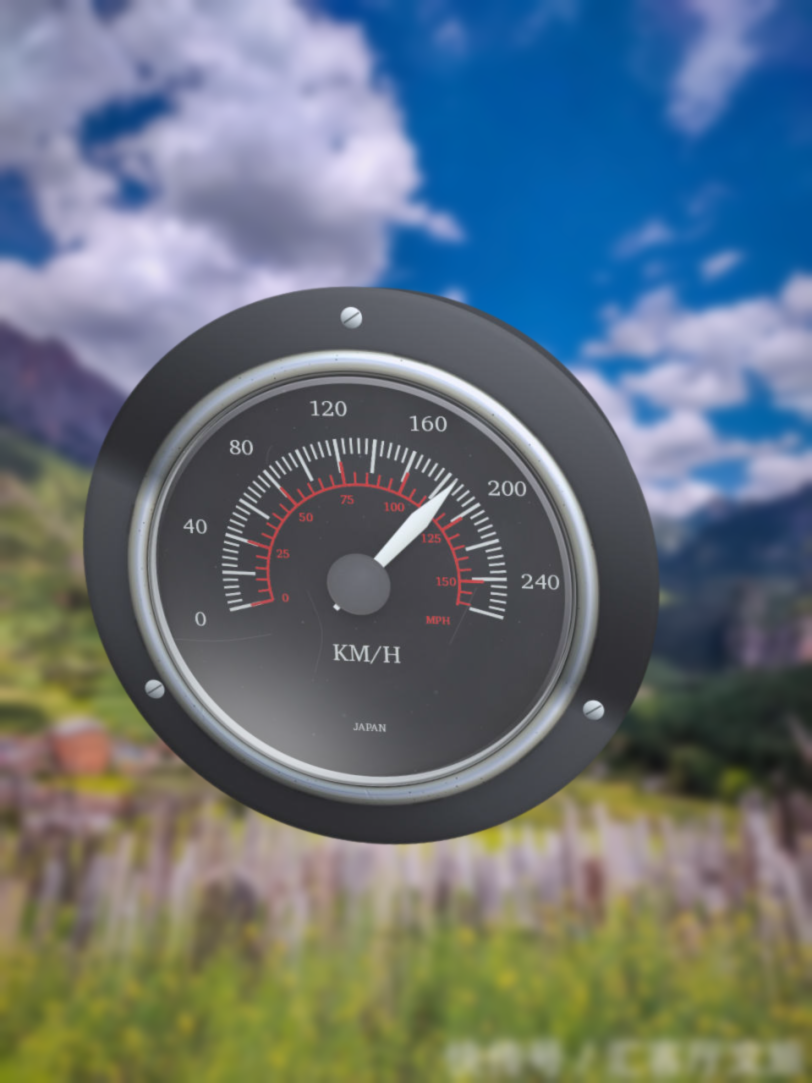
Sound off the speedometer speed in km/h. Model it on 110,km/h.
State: 184,km/h
